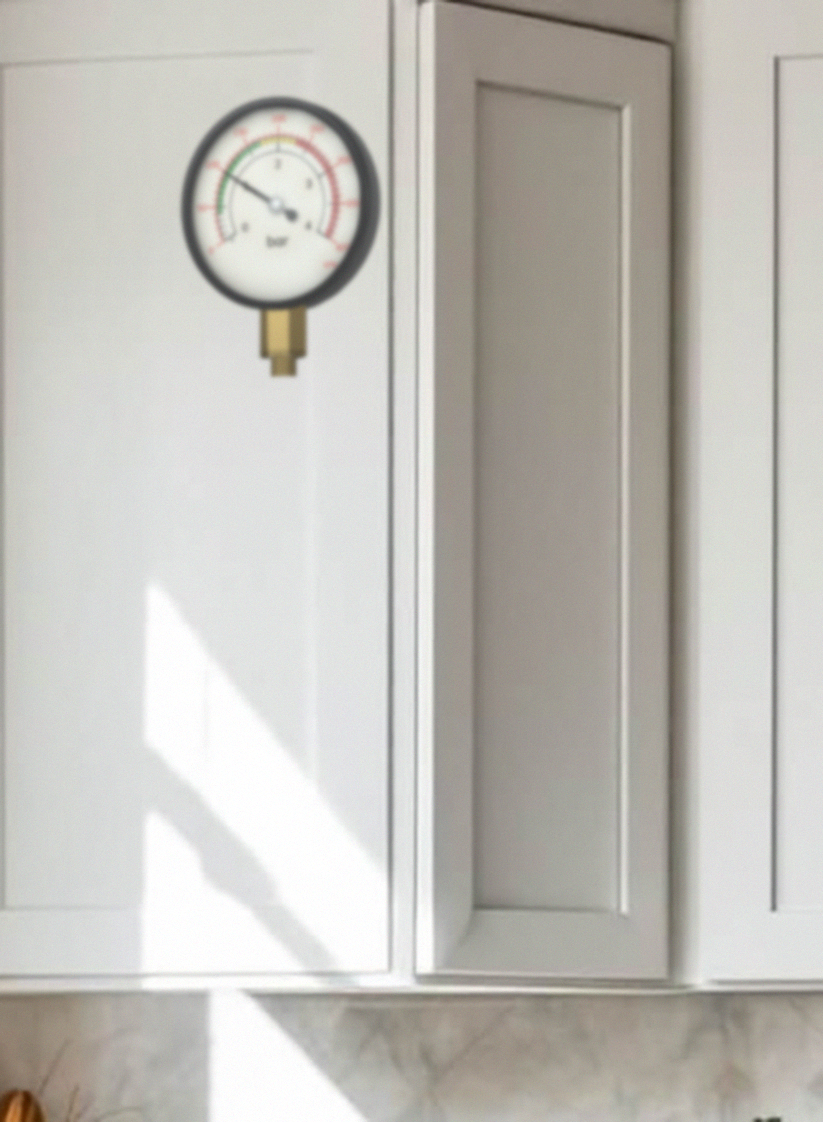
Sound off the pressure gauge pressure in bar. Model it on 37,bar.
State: 1,bar
